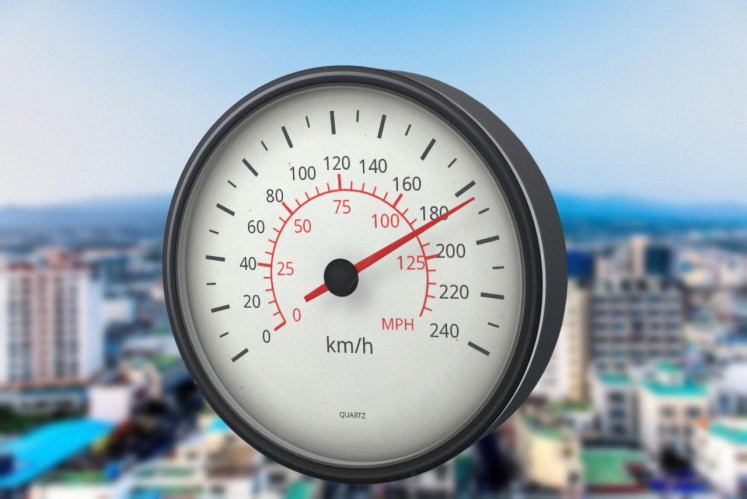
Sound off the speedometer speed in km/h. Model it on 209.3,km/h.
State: 185,km/h
